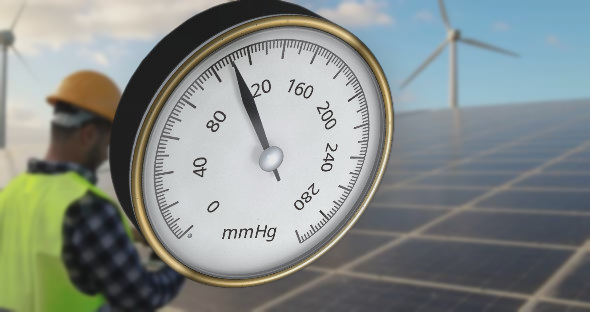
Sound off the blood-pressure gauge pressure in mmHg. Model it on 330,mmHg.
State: 110,mmHg
